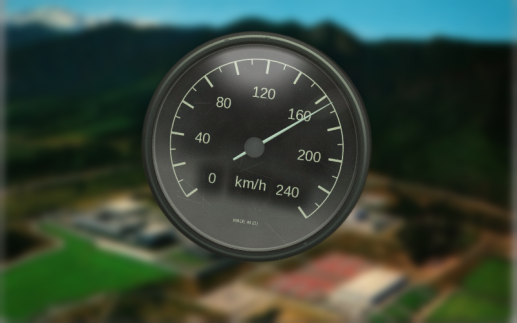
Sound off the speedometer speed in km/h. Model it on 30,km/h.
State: 165,km/h
